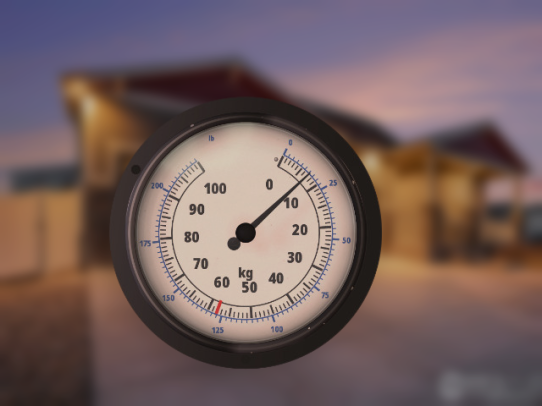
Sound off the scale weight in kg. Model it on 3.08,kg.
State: 7,kg
